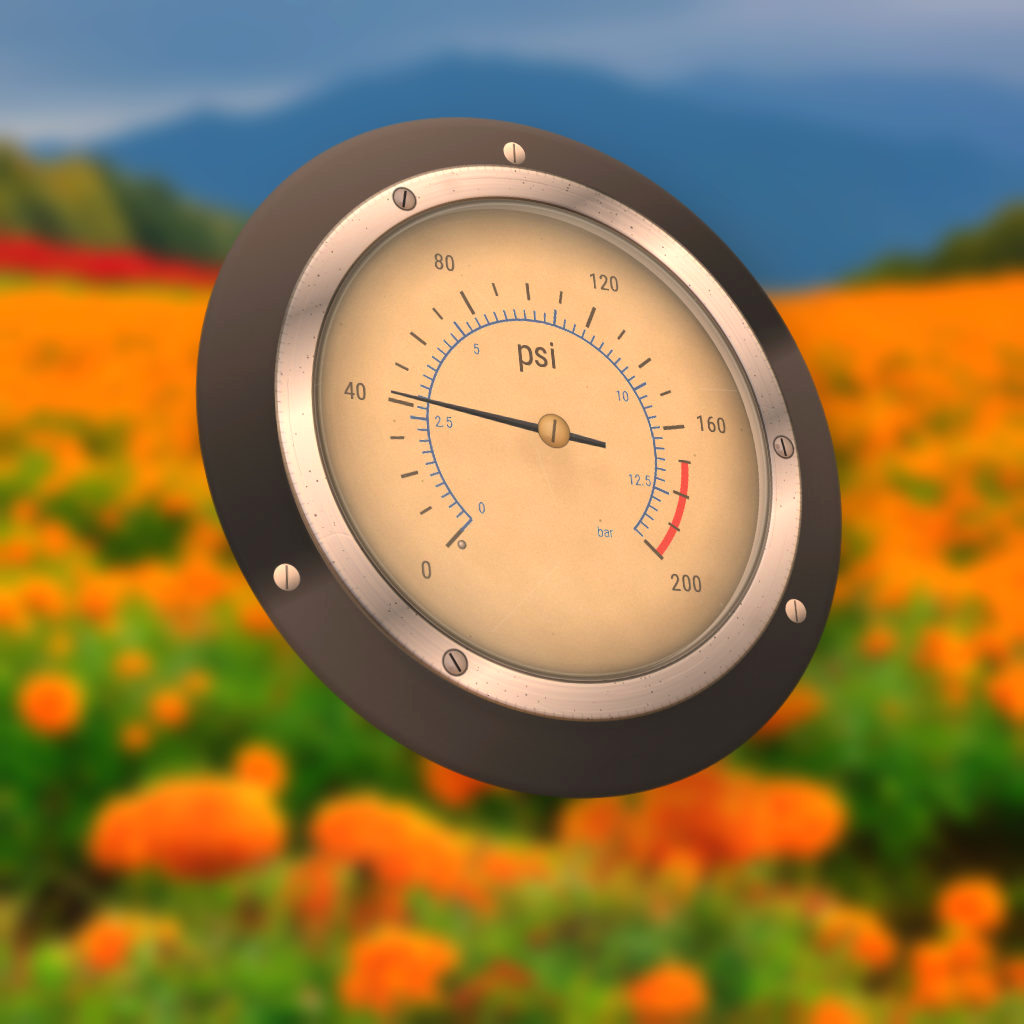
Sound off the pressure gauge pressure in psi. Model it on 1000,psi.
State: 40,psi
